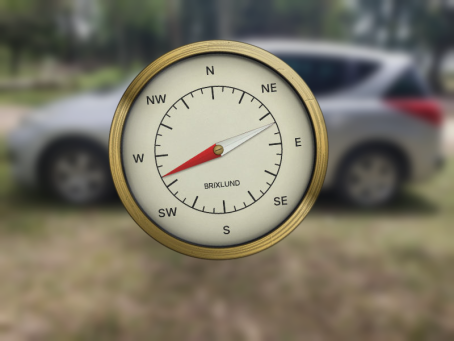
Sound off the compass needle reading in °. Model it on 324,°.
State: 250,°
